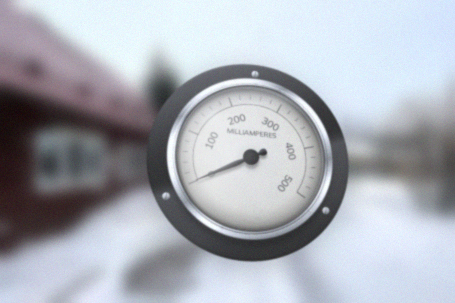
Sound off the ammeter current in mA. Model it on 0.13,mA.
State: 0,mA
